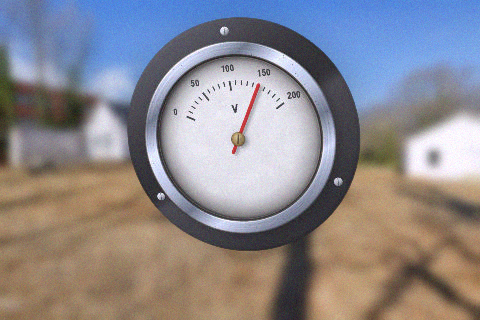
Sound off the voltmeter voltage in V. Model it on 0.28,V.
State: 150,V
